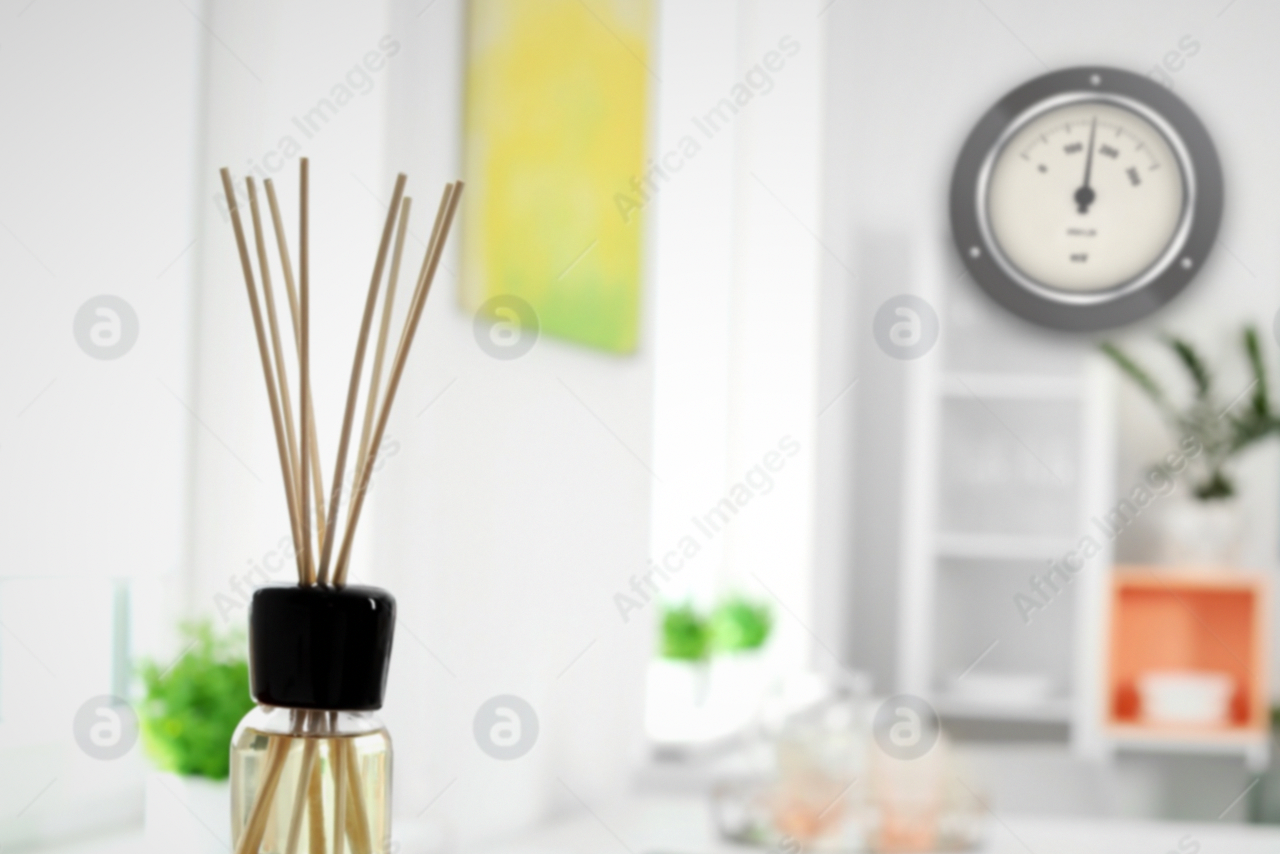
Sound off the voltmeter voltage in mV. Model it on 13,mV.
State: 150,mV
